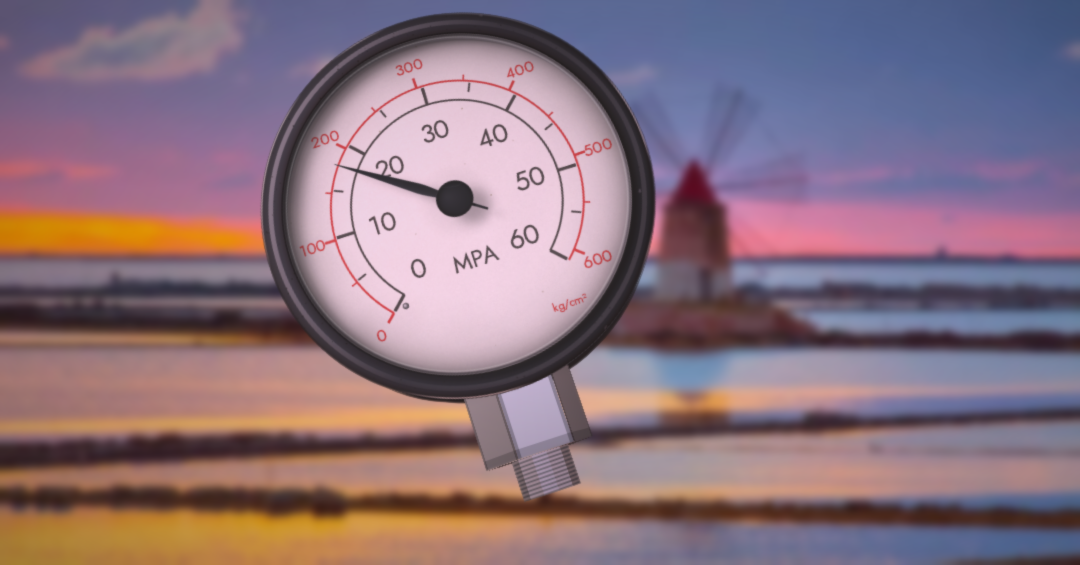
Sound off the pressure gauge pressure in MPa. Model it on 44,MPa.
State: 17.5,MPa
